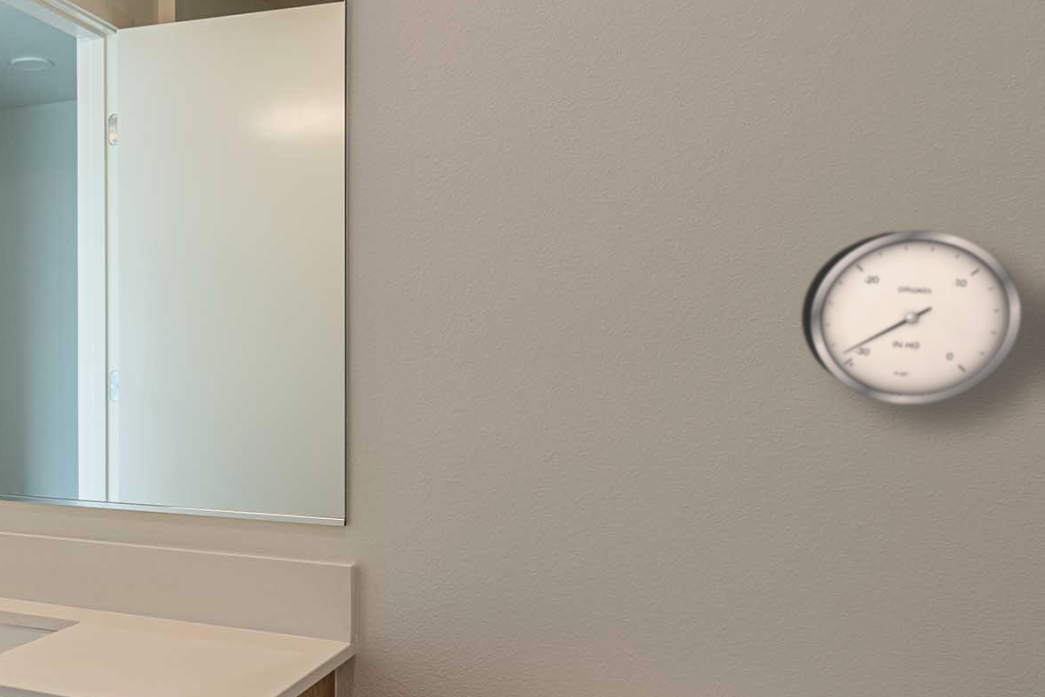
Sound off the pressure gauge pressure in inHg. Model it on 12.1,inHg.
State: -29,inHg
